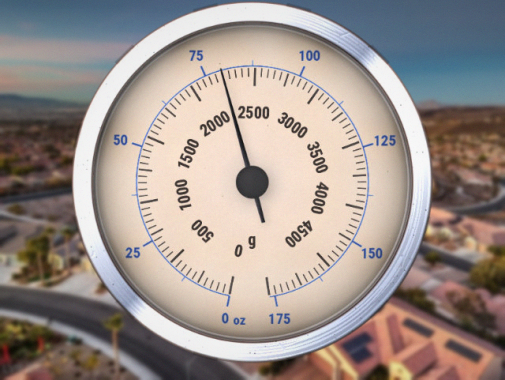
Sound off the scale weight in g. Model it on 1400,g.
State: 2250,g
